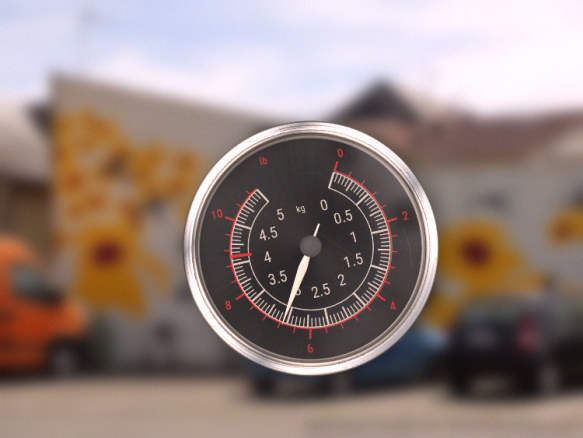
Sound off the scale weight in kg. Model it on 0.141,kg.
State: 3.05,kg
